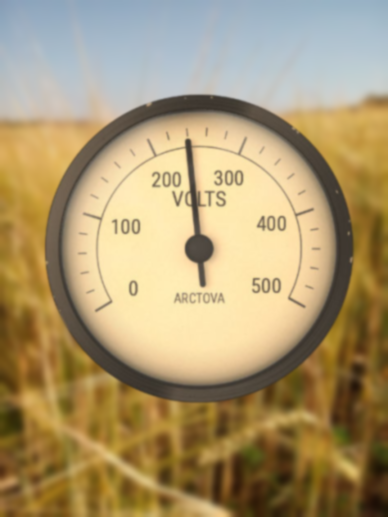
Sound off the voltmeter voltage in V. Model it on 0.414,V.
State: 240,V
